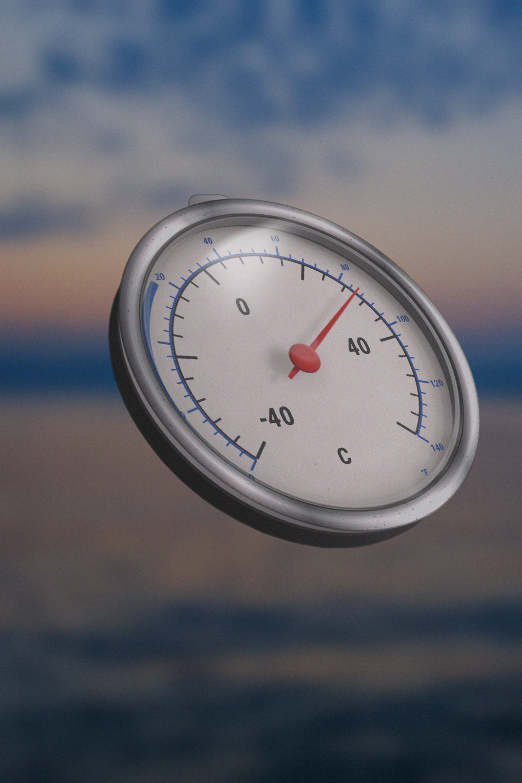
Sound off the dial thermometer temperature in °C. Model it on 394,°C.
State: 30,°C
